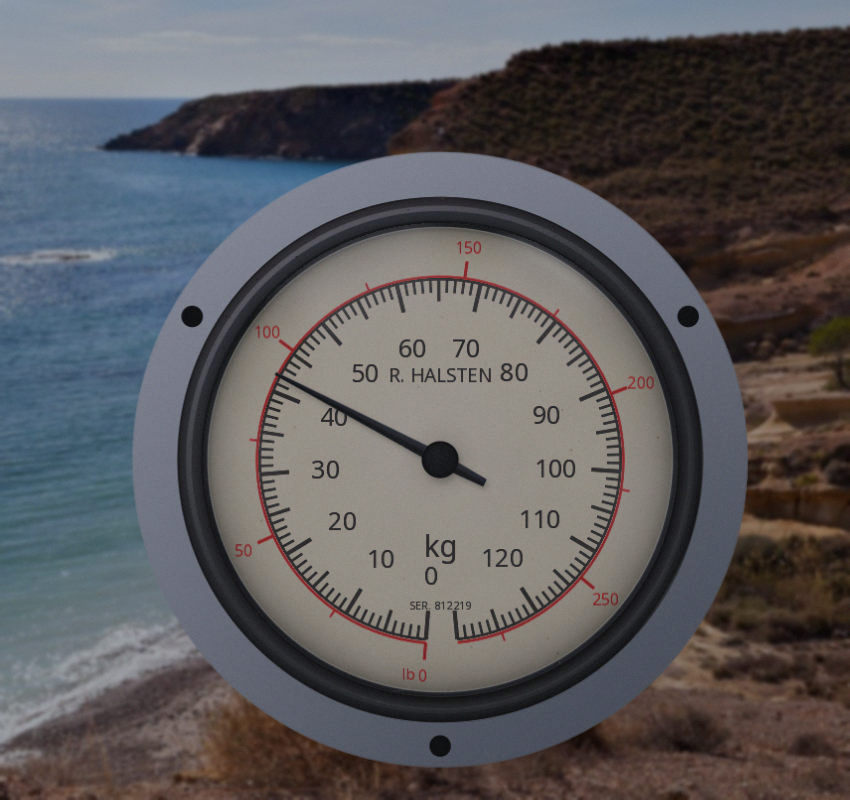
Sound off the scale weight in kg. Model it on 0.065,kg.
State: 42,kg
